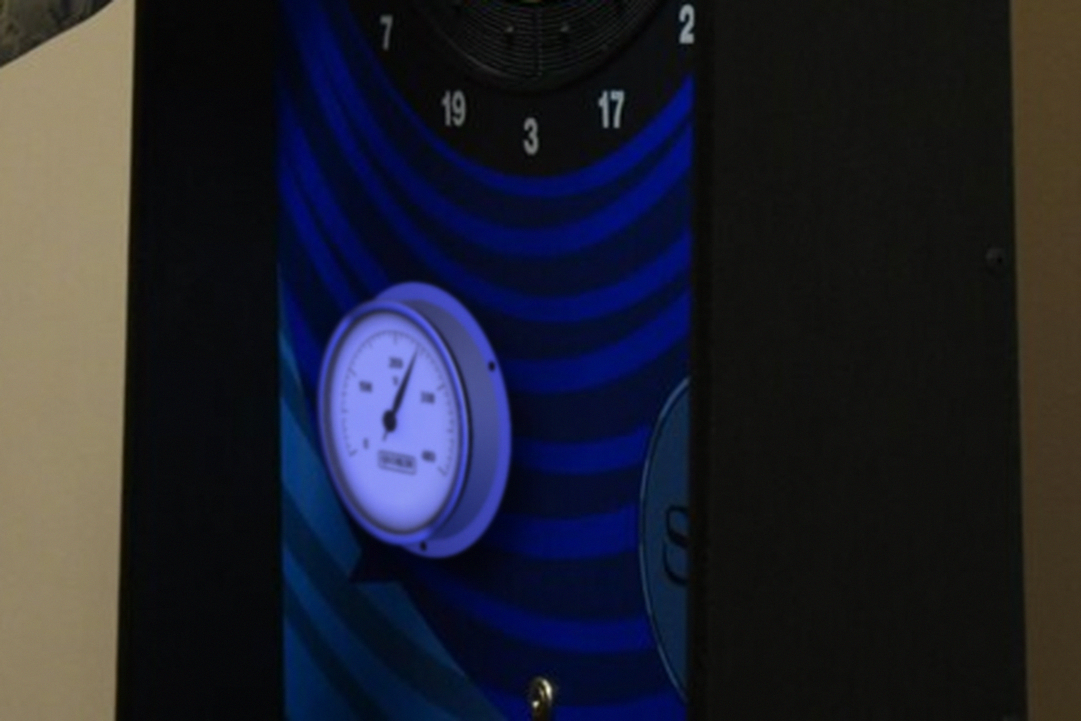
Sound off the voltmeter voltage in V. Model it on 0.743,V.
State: 250,V
